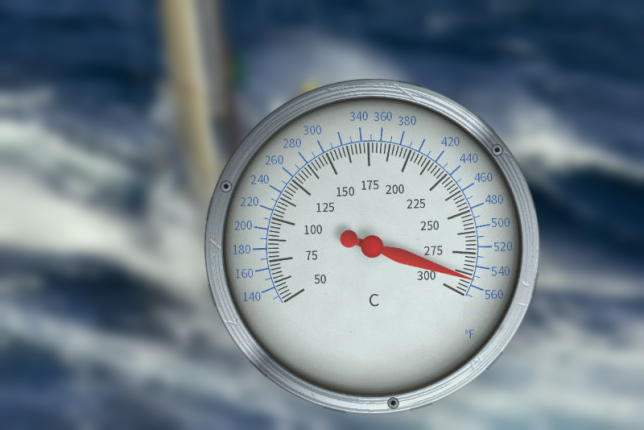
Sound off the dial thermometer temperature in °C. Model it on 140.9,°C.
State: 290,°C
